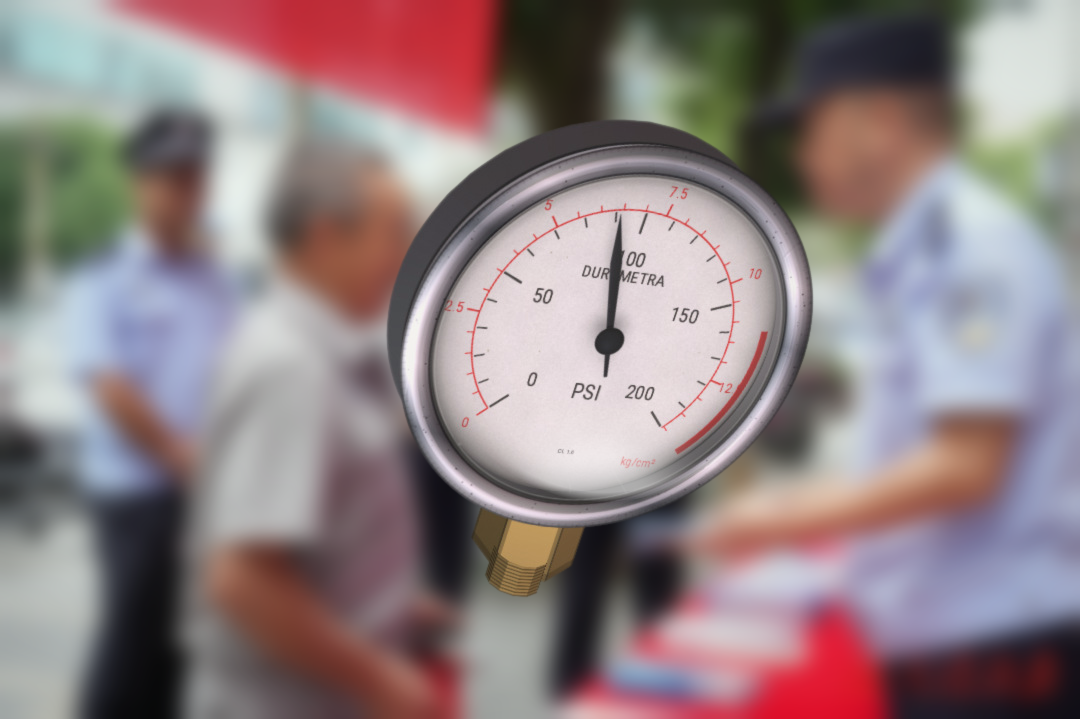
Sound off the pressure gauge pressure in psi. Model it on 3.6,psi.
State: 90,psi
